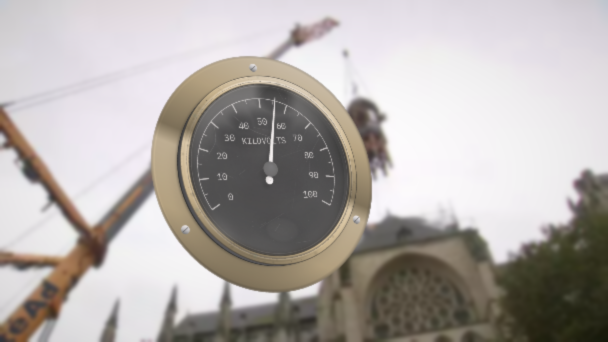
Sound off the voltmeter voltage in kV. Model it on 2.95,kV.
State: 55,kV
